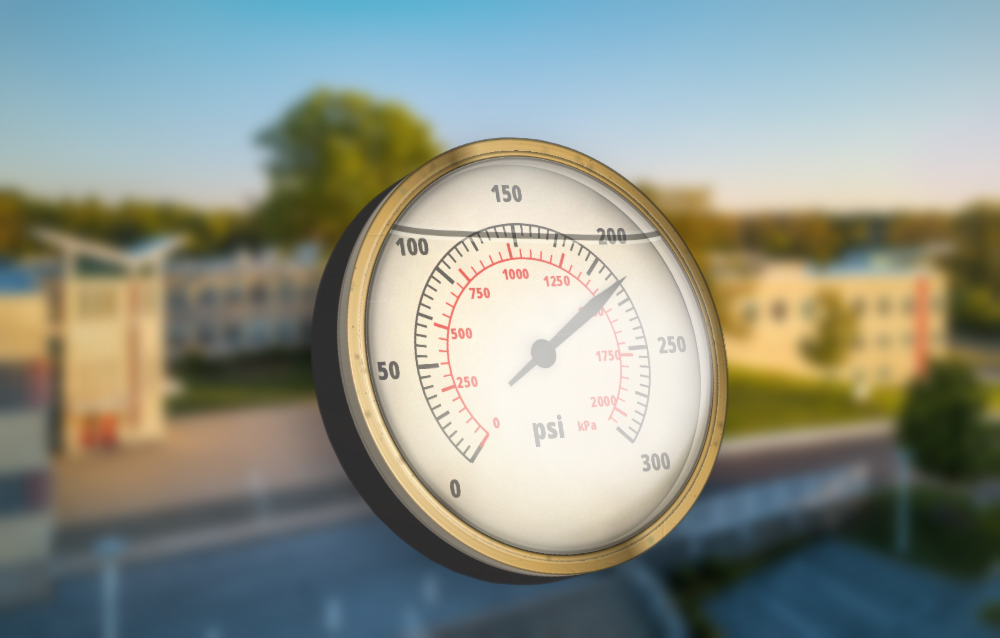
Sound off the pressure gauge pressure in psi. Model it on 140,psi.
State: 215,psi
